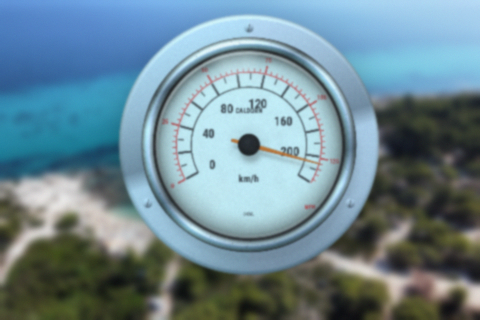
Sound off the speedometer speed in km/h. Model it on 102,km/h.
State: 205,km/h
